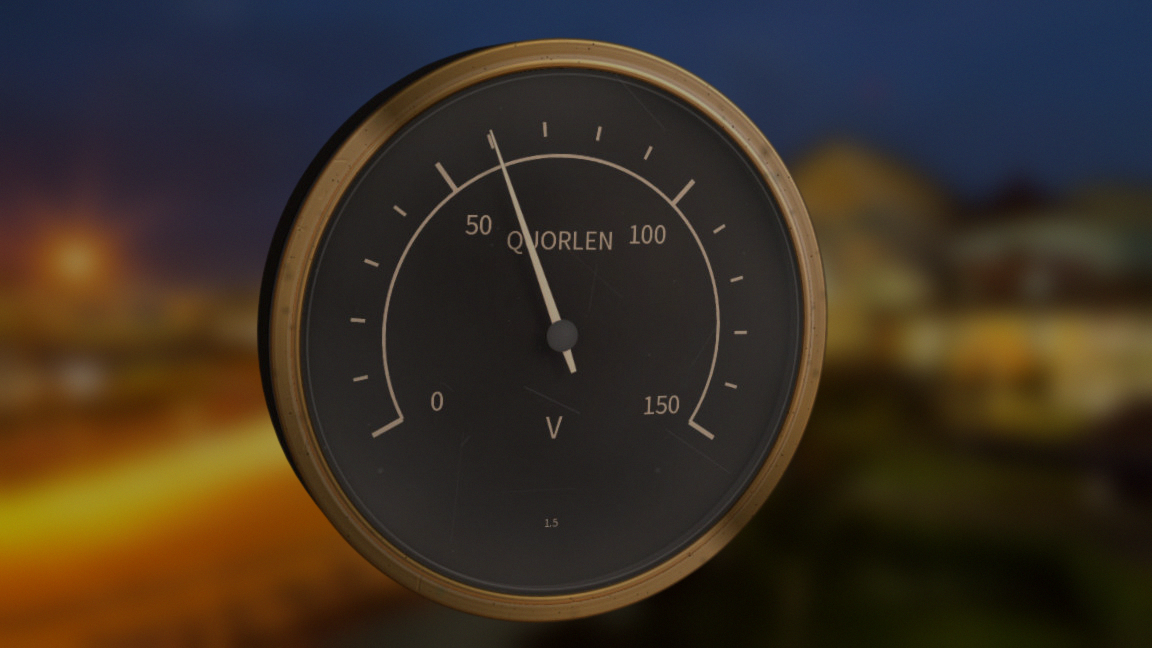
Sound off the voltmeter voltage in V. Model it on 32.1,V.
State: 60,V
